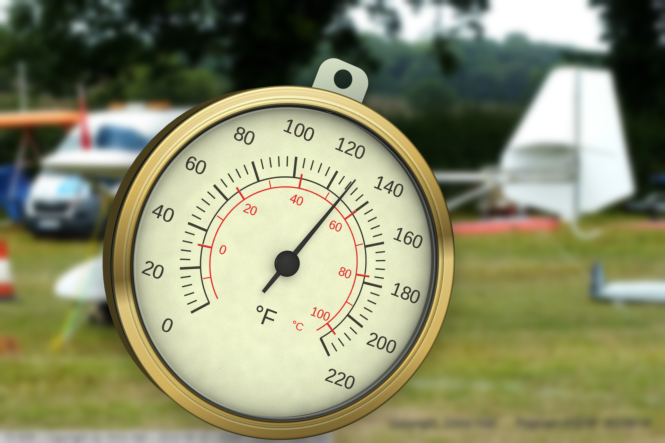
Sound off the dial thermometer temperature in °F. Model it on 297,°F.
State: 128,°F
